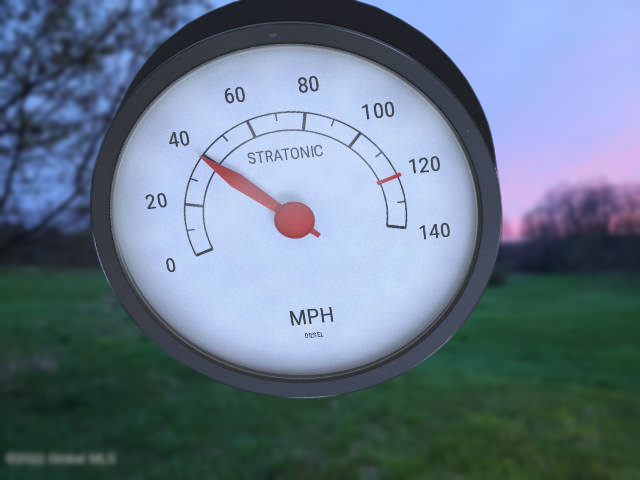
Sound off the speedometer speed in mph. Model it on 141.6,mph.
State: 40,mph
